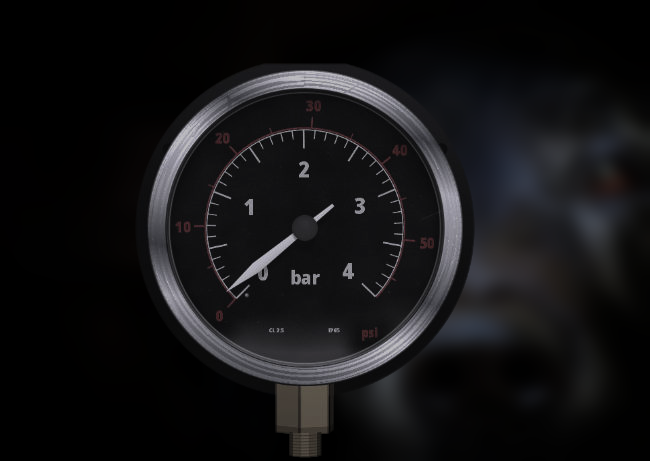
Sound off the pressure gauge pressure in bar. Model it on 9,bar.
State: 0.1,bar
